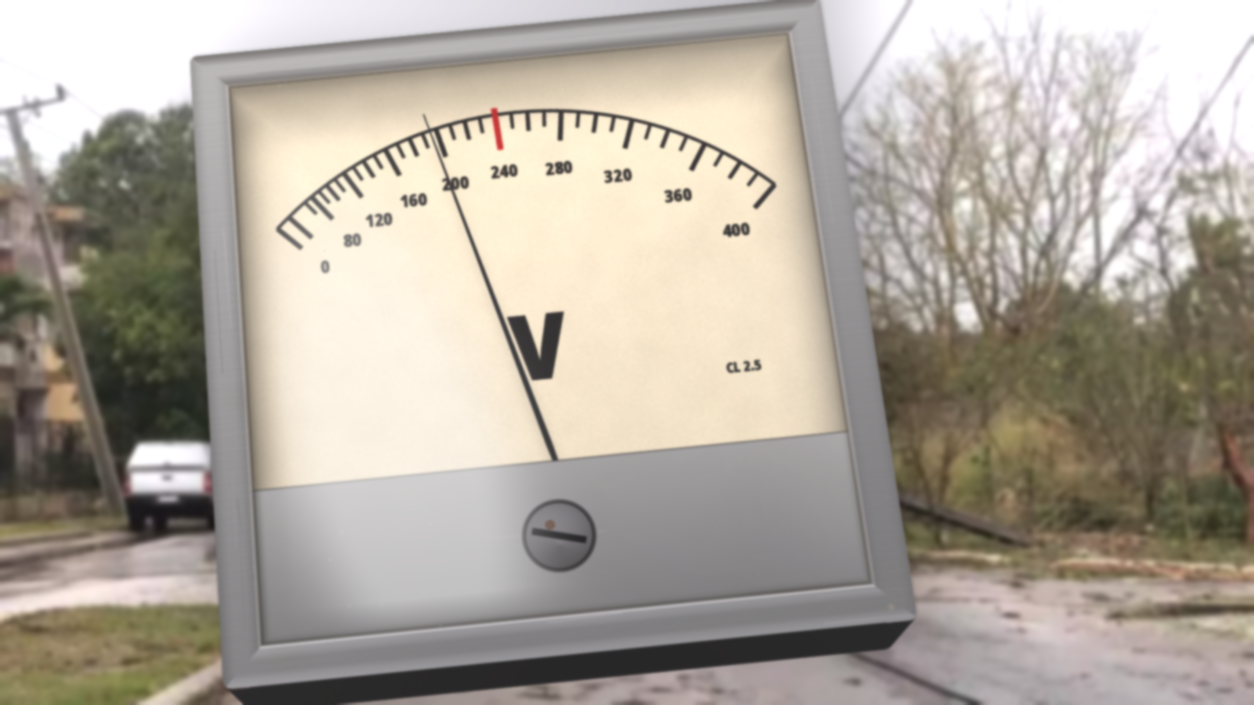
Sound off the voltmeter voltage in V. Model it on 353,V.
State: 195,V
